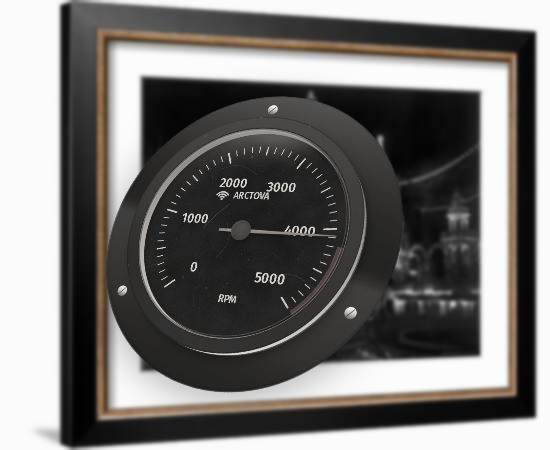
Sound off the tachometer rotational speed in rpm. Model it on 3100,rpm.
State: 4100,rpm
